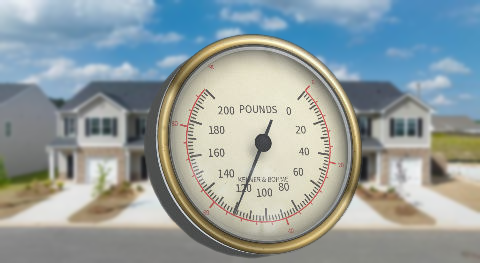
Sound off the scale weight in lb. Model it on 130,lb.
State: 120,lb
